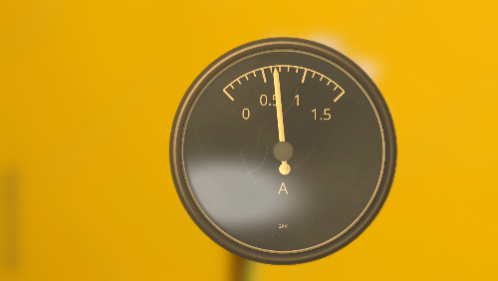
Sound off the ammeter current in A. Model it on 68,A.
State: 0.65,A
